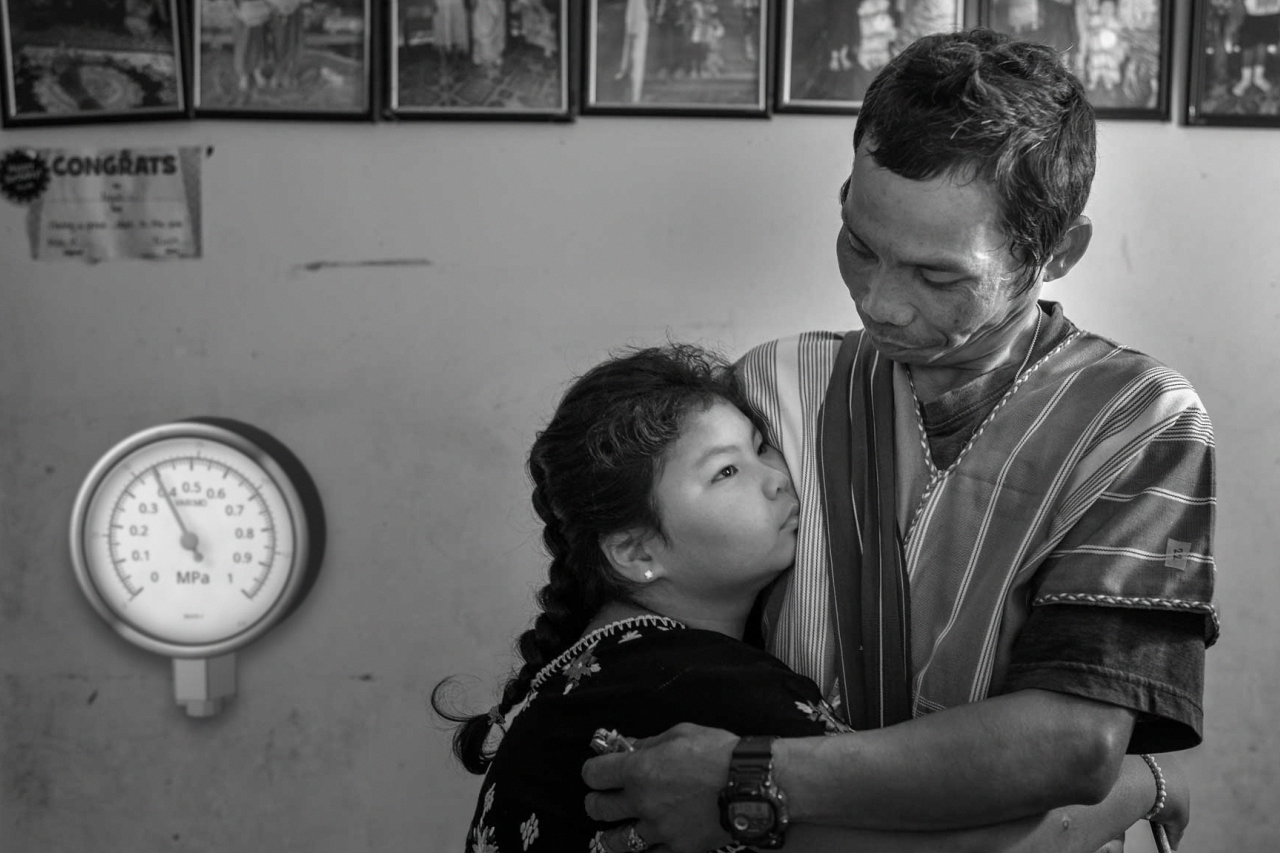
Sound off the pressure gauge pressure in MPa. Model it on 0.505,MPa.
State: 0.4,MPa
